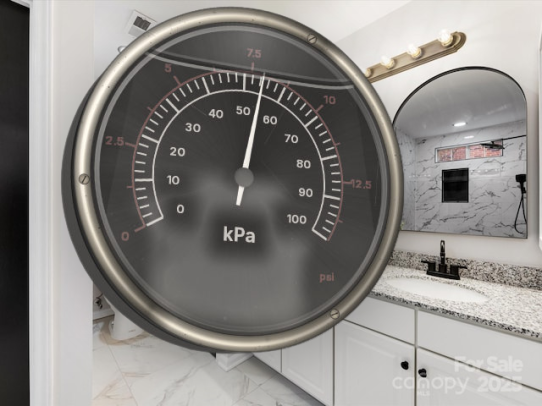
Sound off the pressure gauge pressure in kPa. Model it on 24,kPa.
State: 54,kPa
